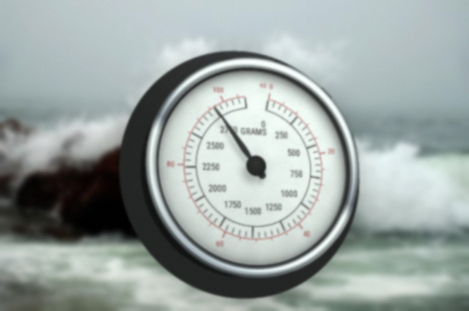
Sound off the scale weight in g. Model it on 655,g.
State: 2750,g
